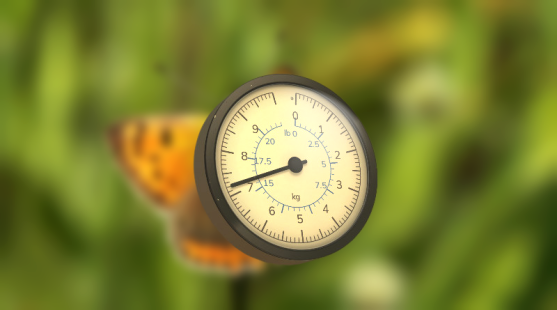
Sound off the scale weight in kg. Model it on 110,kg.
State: 7.2,kg
